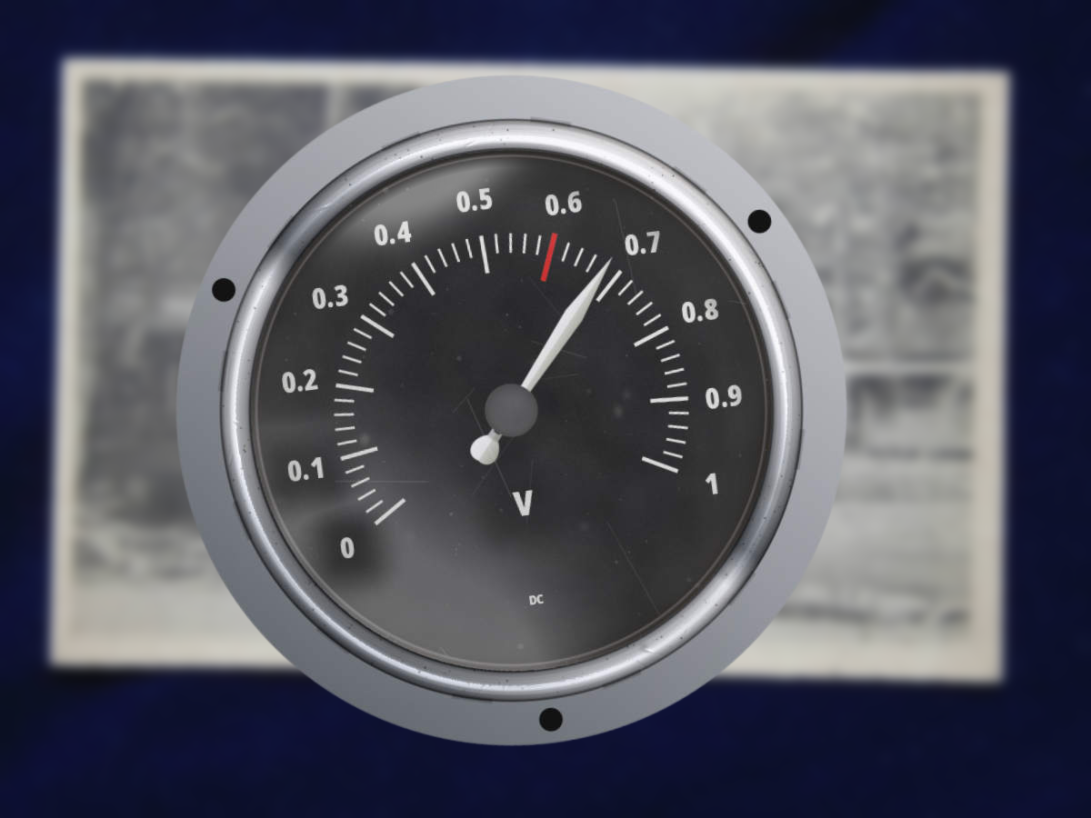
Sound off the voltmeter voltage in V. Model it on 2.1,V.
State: 0.68,V
